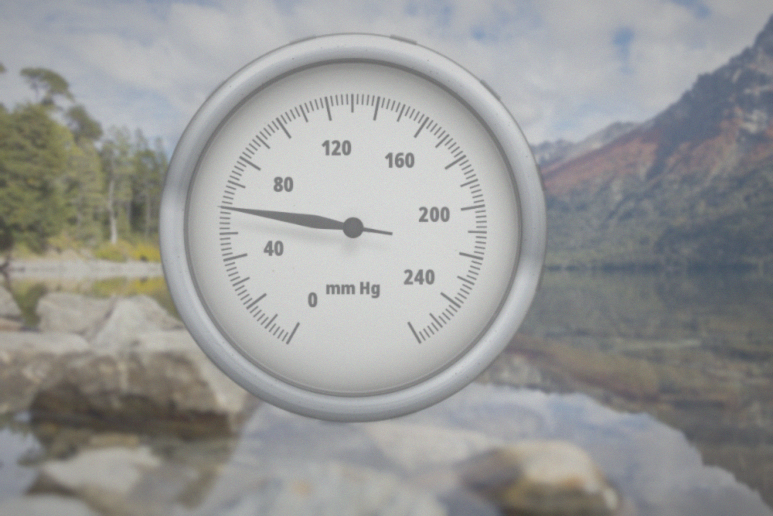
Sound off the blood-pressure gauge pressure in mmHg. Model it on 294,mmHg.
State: 60,mmHg
